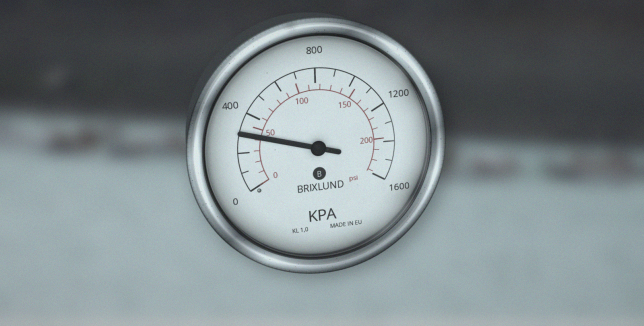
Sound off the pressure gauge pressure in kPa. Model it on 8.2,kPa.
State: 300,kPa
